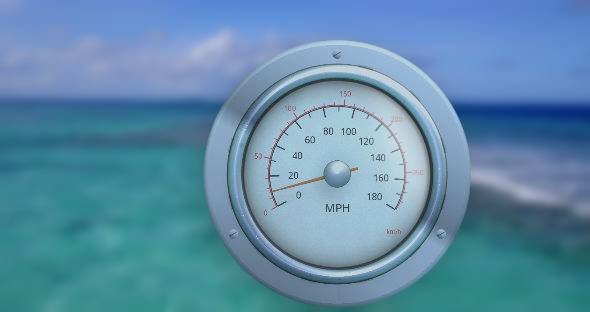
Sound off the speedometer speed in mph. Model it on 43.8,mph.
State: 10,mph
